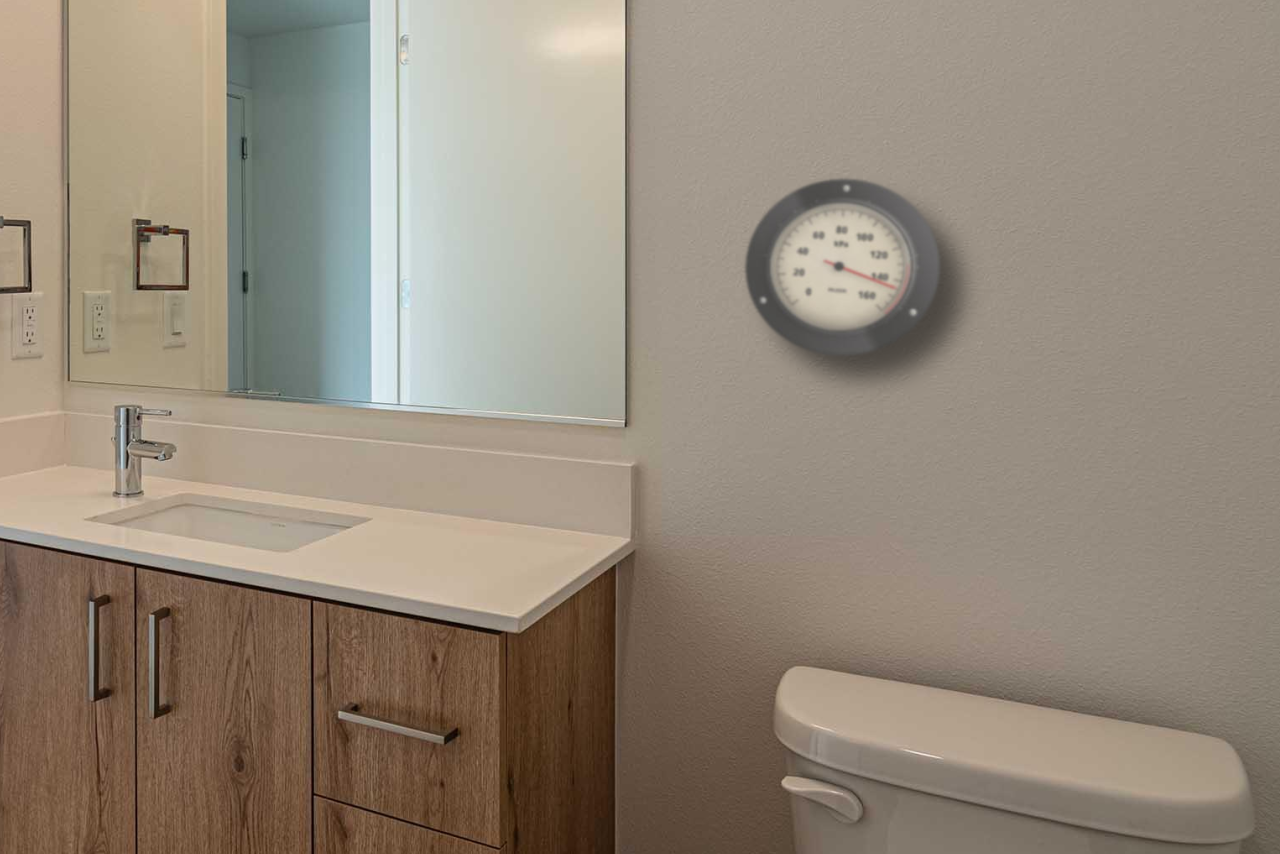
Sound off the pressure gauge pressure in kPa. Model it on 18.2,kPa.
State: 145,kPa
